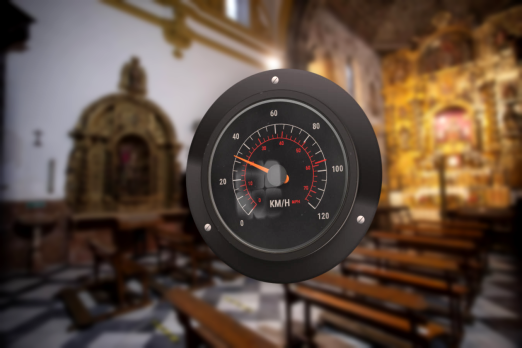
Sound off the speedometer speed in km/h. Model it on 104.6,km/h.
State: 32.5,km/h
